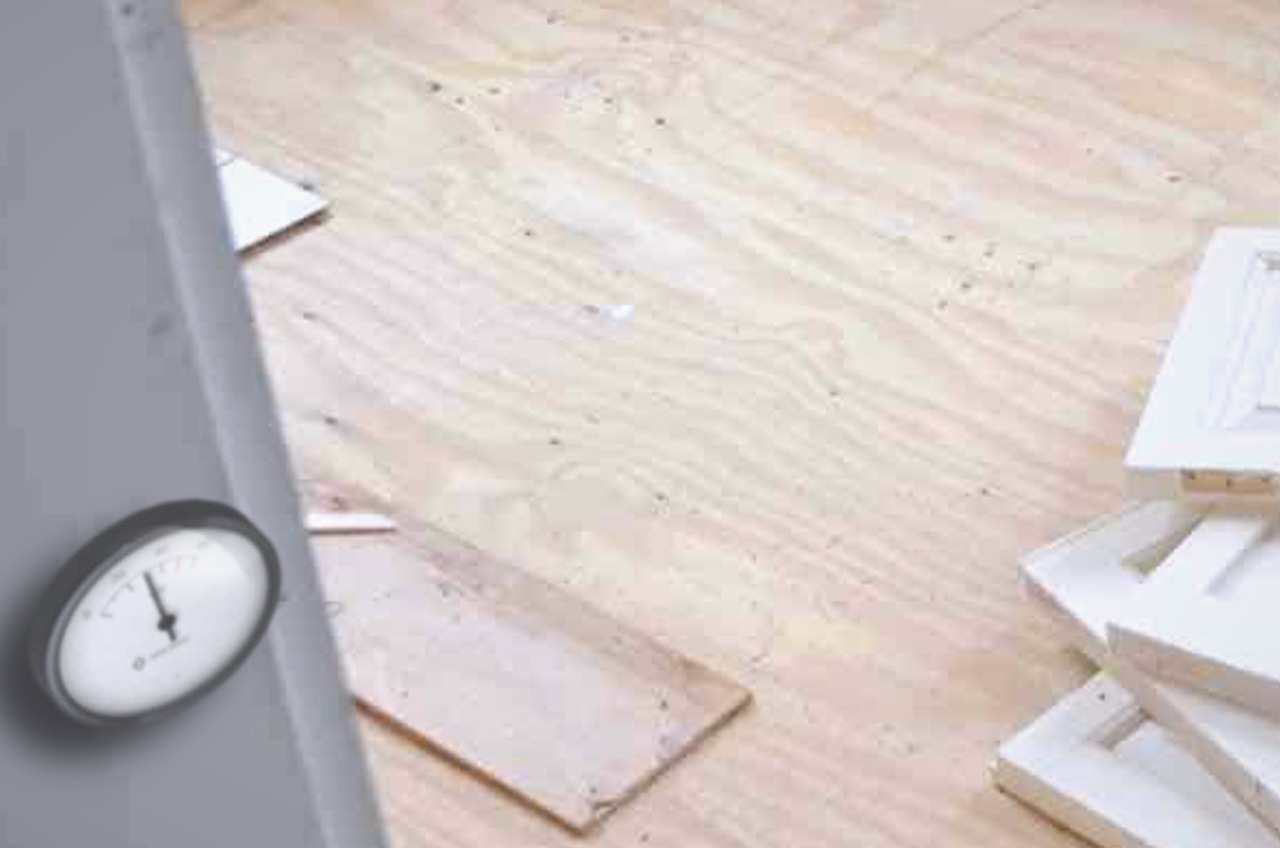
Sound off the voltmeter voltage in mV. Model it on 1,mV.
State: 30,mV
